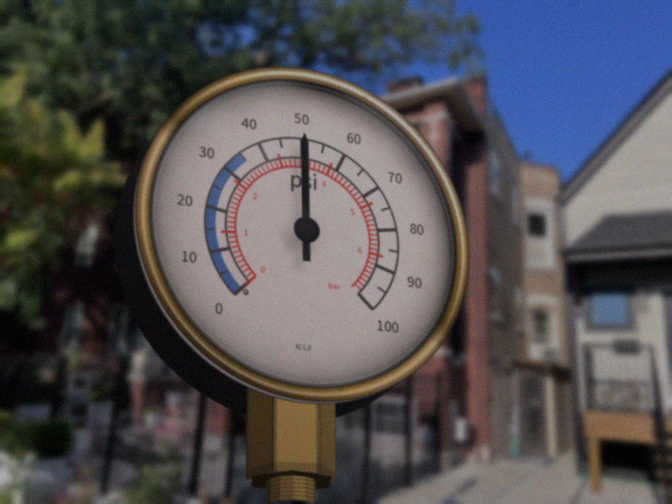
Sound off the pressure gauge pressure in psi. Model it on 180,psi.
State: 50,psi
